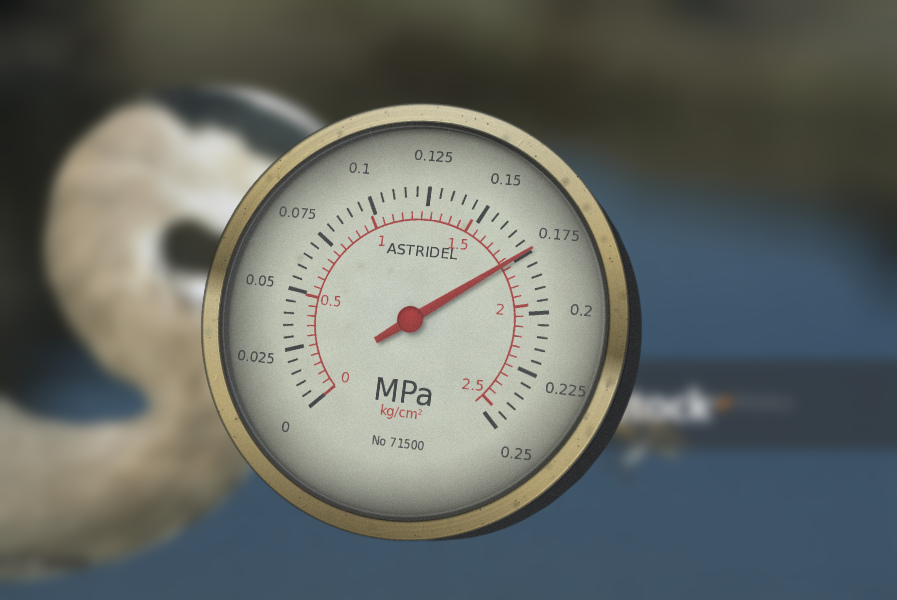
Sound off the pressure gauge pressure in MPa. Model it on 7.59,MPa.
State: 0.175,MPa
